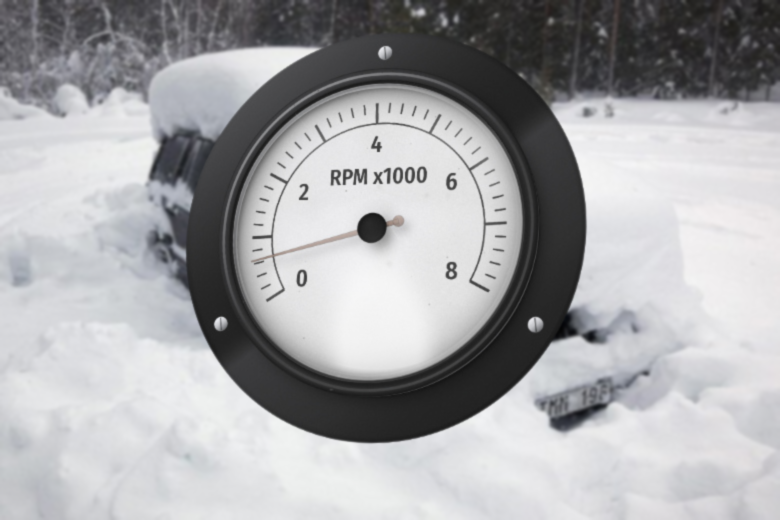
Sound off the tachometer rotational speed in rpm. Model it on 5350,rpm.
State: 600,rpm
